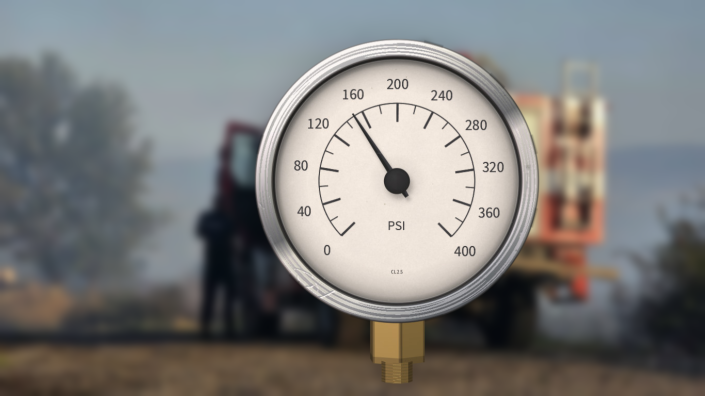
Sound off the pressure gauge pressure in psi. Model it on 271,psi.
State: 150,psi
